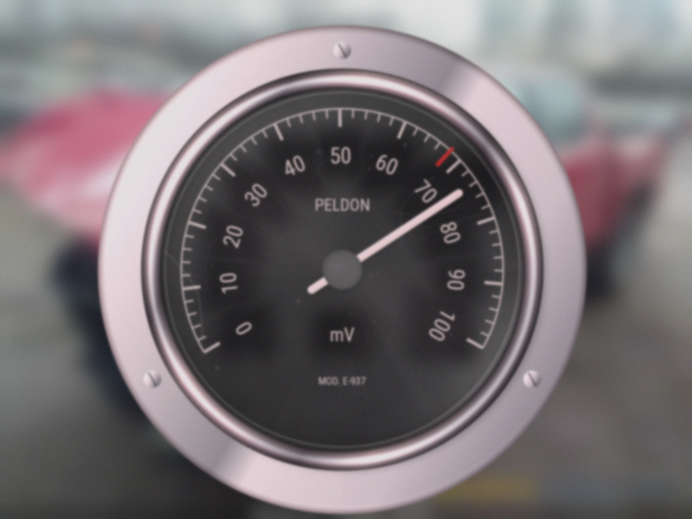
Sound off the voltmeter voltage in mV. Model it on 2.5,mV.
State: 74,mV
